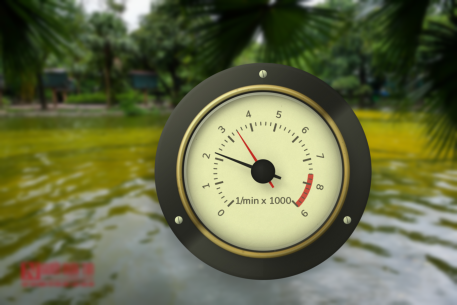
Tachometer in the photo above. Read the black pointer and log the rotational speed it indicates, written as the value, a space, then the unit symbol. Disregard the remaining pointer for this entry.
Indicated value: 2200 rpm
